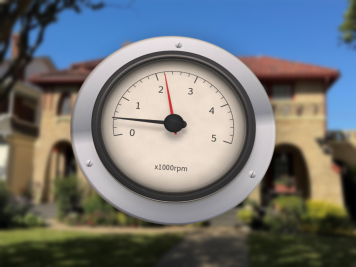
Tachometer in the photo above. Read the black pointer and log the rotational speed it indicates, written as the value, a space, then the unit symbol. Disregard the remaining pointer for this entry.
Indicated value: 400 rpm
